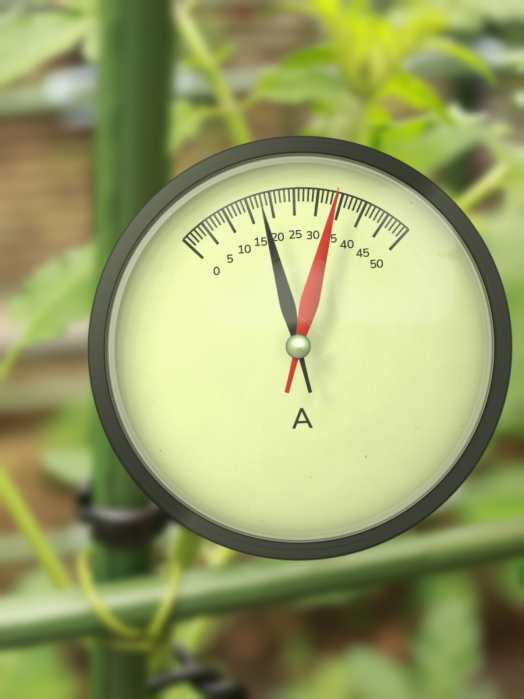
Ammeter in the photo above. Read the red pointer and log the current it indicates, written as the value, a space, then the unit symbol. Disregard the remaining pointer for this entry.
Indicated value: 34 A
